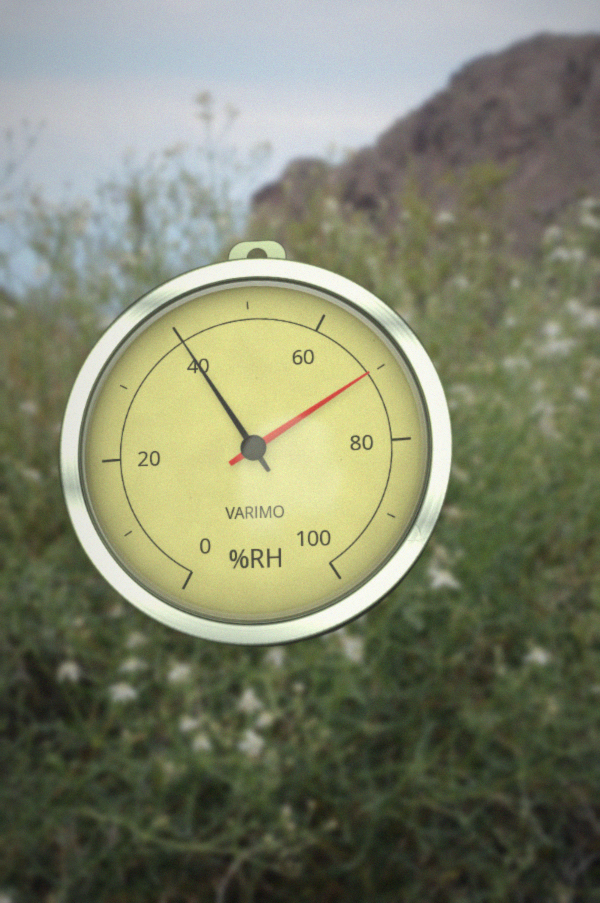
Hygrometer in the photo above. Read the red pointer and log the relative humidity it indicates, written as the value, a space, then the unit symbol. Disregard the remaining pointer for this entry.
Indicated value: 70 %
